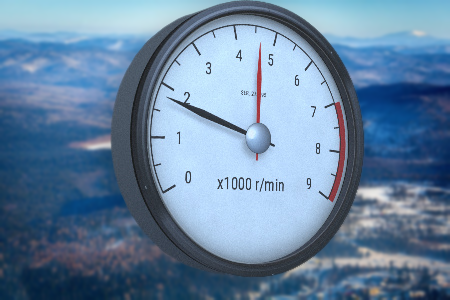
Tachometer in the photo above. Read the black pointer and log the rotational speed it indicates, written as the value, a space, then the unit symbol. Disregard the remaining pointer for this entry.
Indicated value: 1750 rpm
